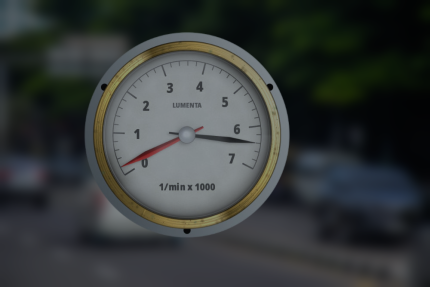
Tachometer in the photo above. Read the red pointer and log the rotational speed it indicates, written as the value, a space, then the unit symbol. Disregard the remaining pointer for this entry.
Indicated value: 200 rpm
